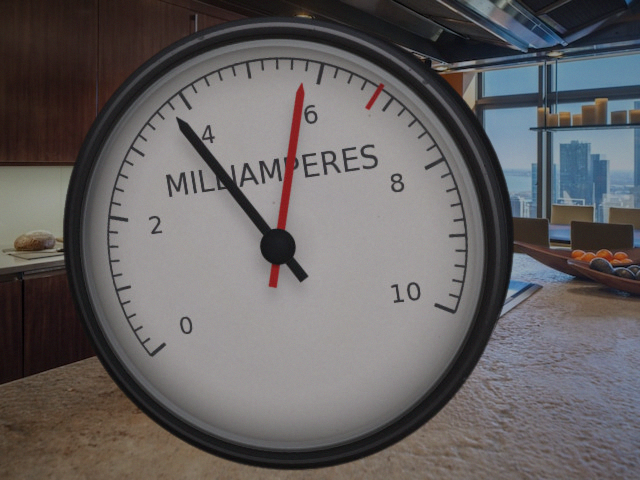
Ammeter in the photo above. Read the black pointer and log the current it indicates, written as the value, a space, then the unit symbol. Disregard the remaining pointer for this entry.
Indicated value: 3.8 mA
